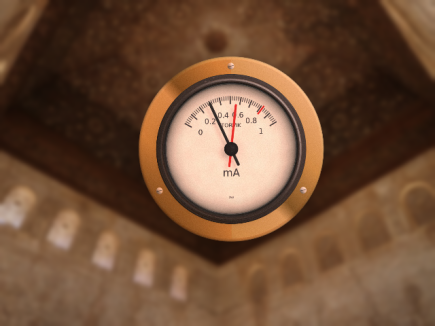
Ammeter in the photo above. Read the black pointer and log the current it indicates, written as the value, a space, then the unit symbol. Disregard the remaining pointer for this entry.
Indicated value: 0.3 mA
